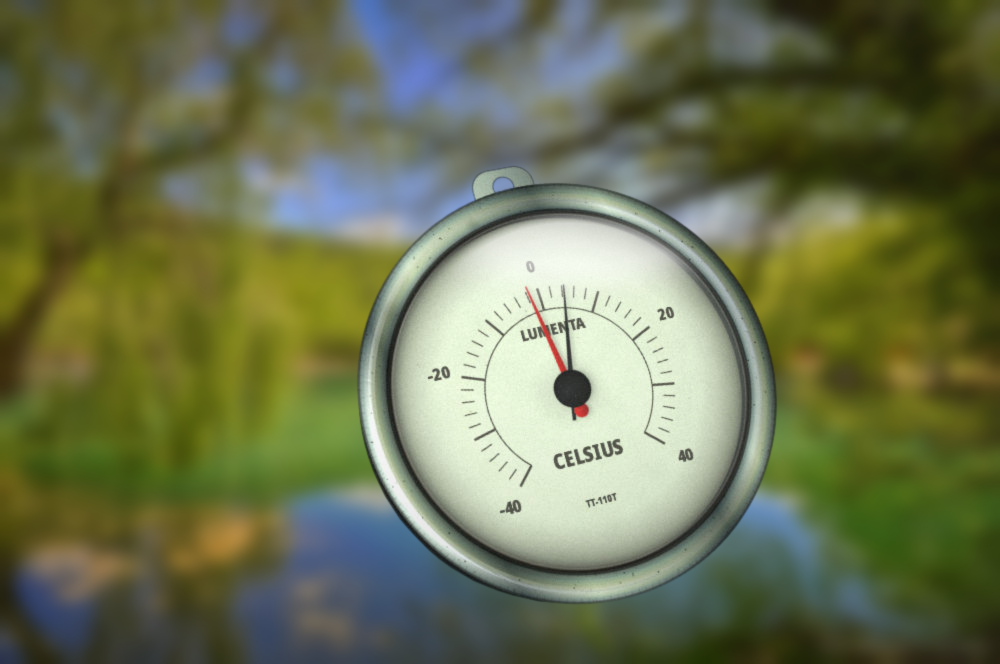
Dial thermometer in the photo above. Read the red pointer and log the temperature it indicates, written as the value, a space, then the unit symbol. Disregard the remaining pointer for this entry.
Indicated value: -2 °C
